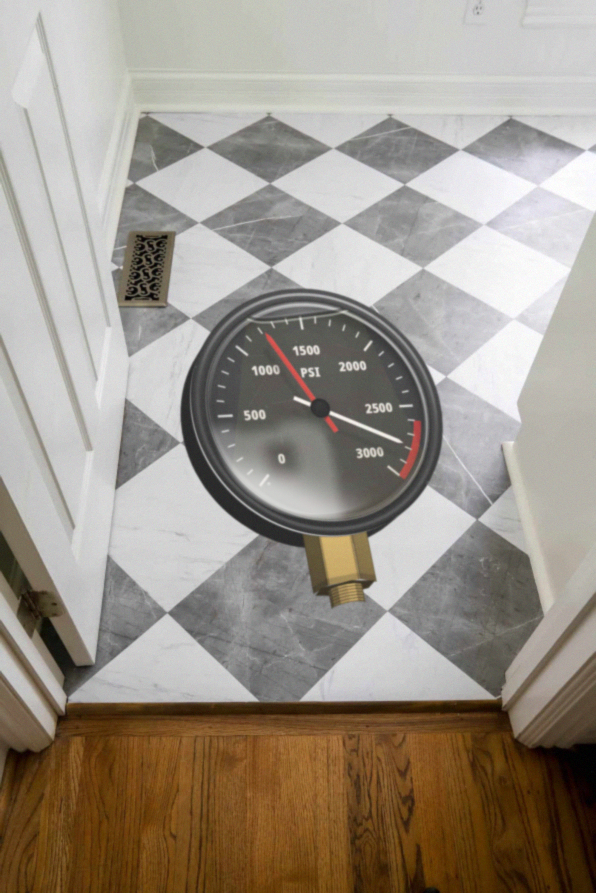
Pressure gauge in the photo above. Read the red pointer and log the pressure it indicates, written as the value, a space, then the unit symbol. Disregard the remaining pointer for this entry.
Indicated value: 1200 psi
